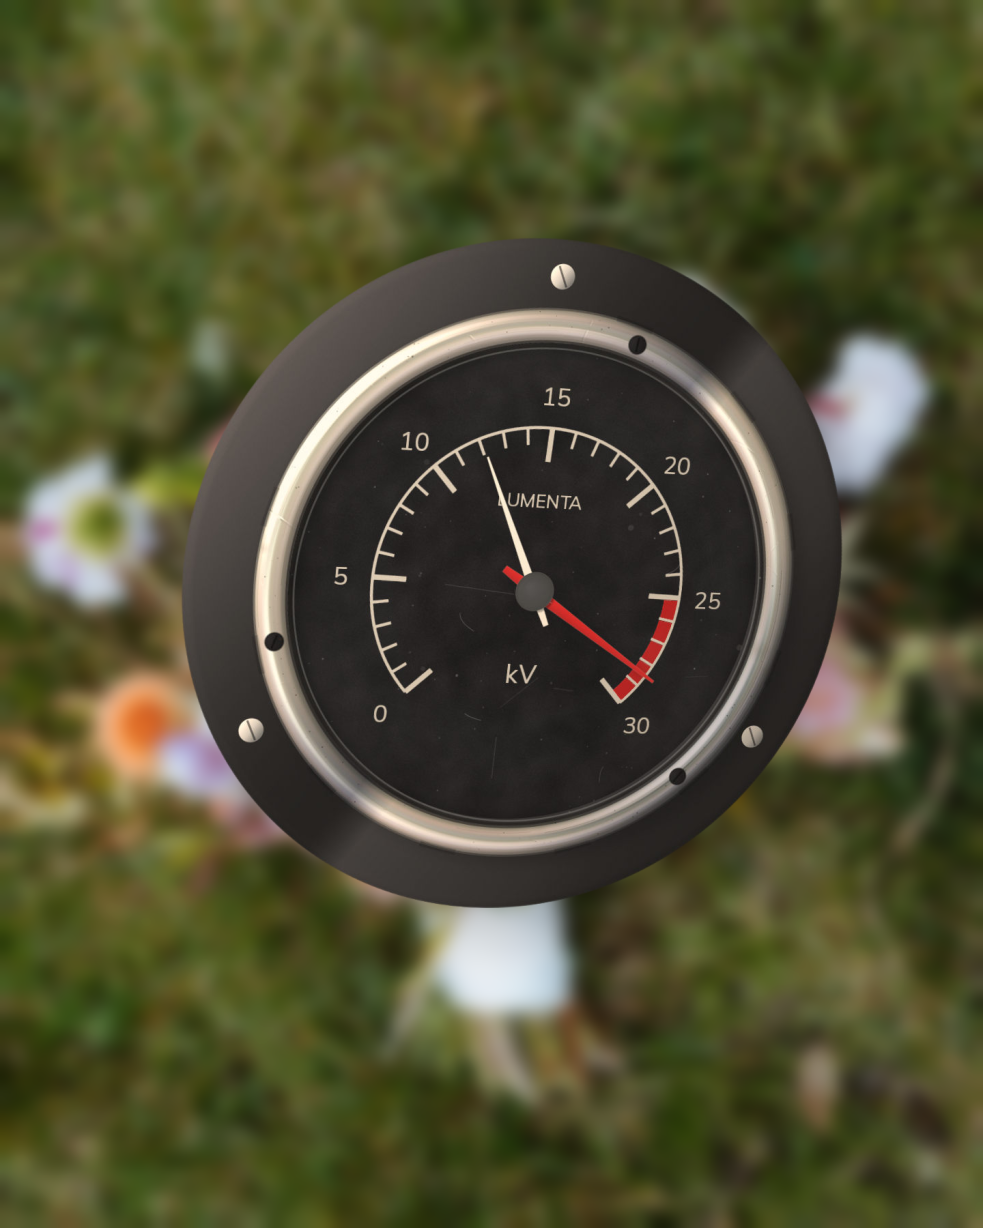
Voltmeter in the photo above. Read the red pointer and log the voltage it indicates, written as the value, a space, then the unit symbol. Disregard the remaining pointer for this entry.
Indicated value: 28.5 kV
